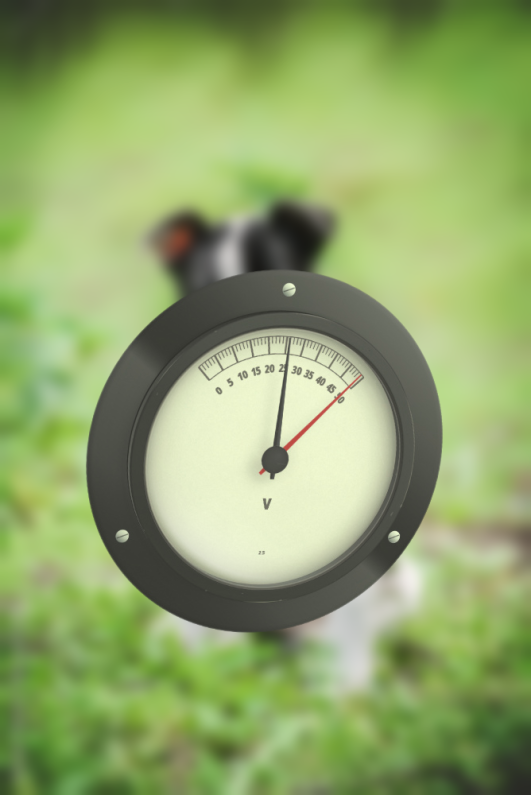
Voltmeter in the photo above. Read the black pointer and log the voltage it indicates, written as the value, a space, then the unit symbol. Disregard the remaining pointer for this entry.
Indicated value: 25 V
